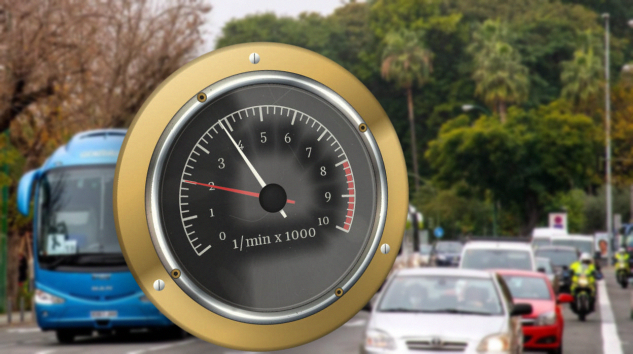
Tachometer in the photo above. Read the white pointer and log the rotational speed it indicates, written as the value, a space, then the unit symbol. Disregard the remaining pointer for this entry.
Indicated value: 3800 rpm
